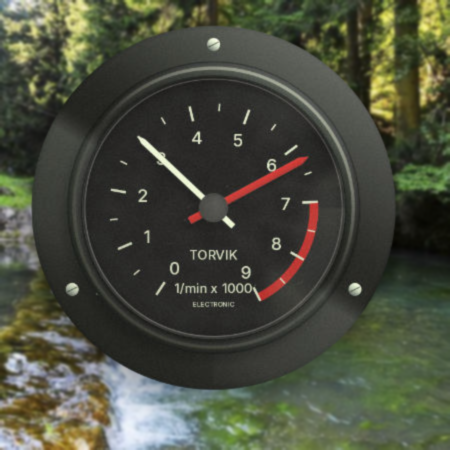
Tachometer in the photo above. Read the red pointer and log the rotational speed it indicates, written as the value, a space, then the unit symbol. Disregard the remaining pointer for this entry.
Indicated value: 6250 rpm
